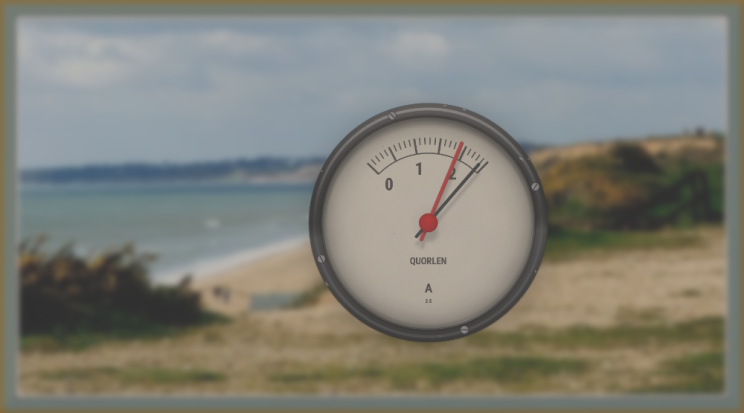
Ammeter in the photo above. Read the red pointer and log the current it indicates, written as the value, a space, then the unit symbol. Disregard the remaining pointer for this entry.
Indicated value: 1.9 A
